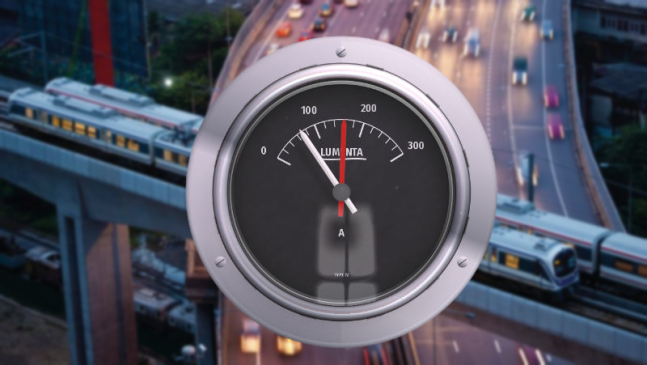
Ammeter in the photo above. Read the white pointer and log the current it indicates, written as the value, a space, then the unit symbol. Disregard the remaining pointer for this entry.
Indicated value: 70 A
